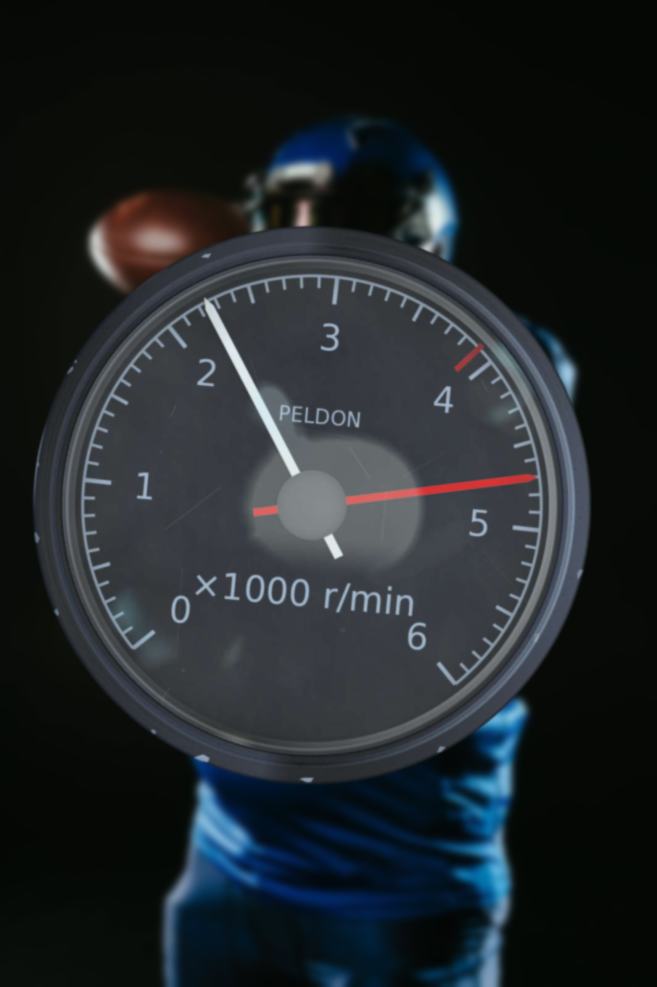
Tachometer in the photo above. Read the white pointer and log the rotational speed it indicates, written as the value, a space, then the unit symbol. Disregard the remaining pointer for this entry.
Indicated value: 2250 rpm
